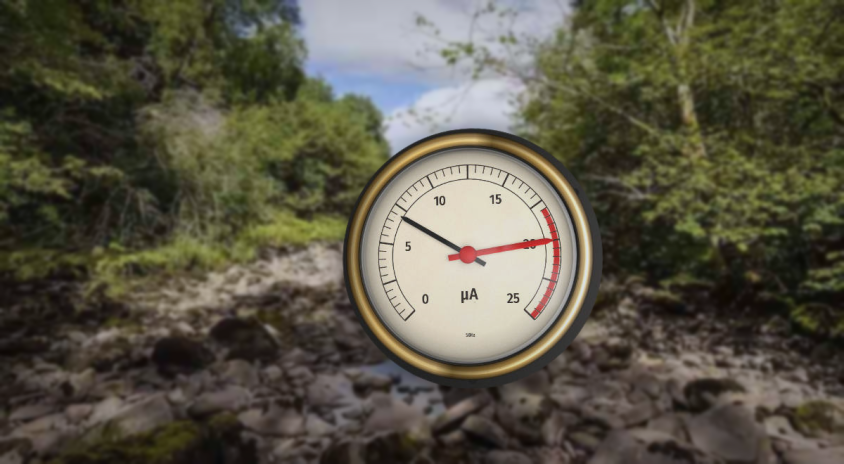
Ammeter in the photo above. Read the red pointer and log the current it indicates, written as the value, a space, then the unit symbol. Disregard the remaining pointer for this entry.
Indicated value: 20 µA
